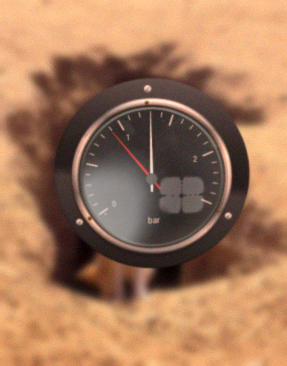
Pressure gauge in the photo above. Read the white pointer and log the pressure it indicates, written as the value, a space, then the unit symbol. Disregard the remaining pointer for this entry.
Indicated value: 1.3 bar
